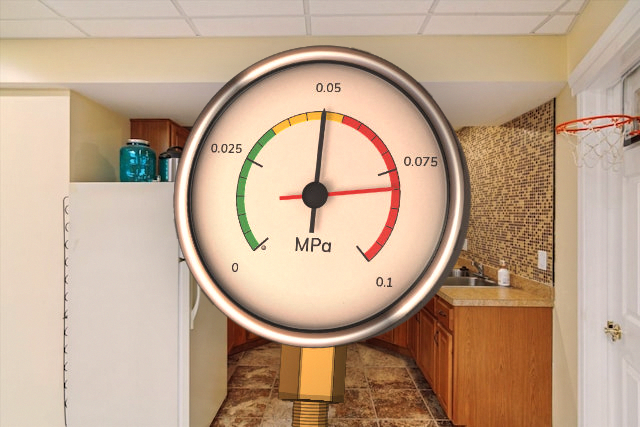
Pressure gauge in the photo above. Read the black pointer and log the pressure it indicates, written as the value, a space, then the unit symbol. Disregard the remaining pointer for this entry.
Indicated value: 0.05 MPa
